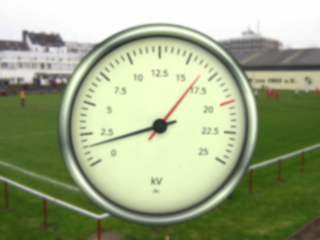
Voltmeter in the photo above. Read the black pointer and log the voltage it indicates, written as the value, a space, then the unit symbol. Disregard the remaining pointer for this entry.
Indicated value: 1.5 kV
